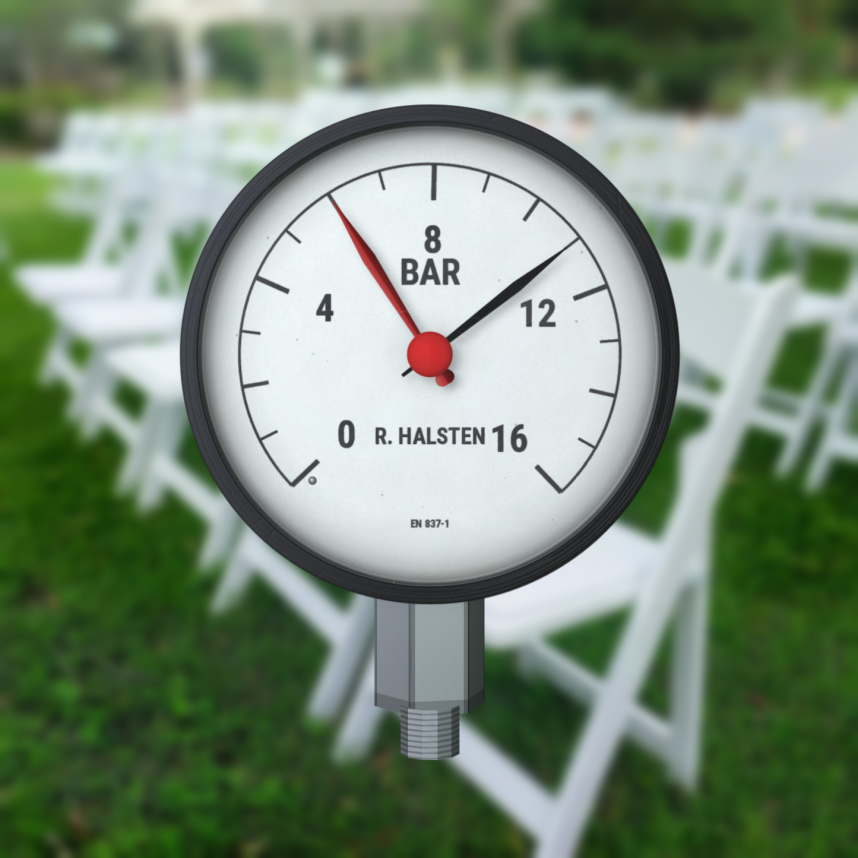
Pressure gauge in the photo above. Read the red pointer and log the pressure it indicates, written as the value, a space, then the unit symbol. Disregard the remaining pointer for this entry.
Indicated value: 6 bar
